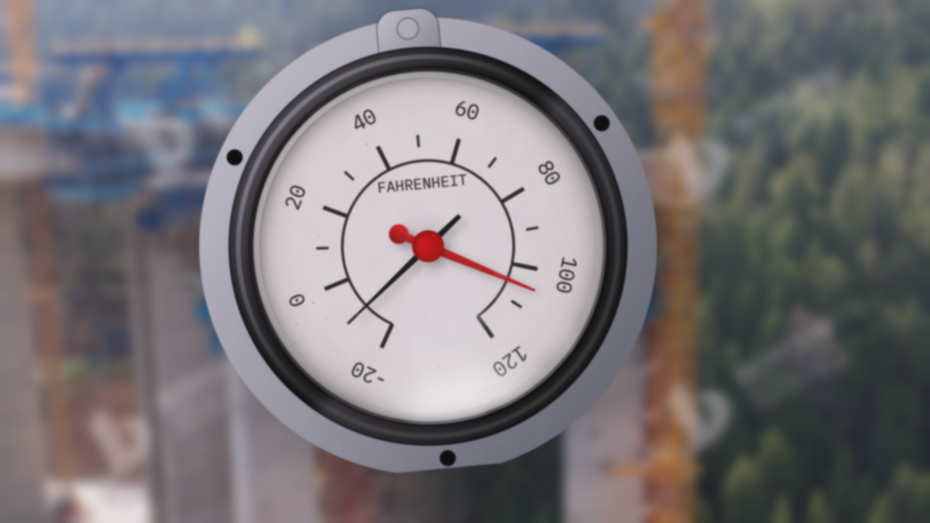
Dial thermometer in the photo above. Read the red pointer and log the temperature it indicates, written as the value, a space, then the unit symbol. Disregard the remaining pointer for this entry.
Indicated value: 105 °F
